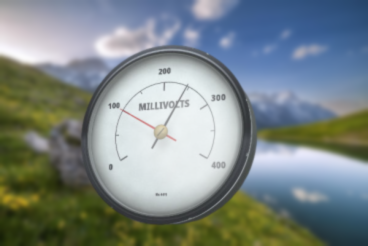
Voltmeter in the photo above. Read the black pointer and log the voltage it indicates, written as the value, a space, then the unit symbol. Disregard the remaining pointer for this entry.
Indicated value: 250 mV
